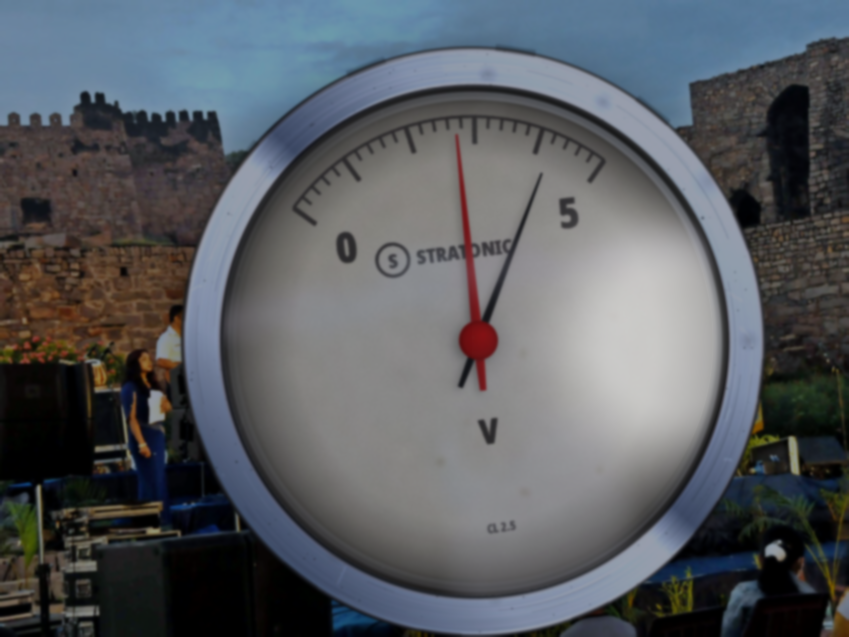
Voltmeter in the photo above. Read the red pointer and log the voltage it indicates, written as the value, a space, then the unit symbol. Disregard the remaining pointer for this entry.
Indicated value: 2.7 V
